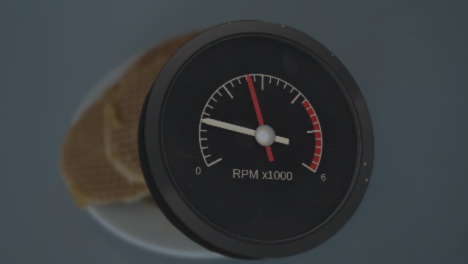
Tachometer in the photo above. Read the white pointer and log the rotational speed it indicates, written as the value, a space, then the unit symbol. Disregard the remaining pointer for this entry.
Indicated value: 1000 rpm
